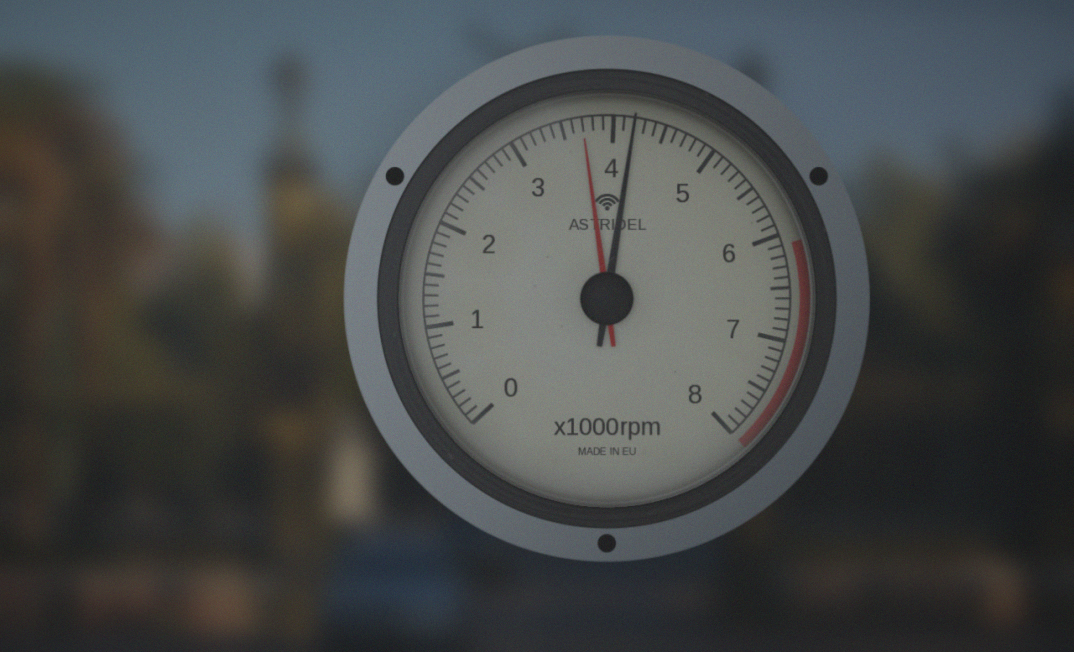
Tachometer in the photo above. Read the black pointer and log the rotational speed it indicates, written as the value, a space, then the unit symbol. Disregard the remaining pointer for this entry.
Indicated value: 4200 rpm
